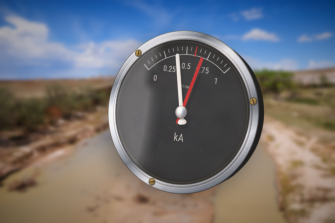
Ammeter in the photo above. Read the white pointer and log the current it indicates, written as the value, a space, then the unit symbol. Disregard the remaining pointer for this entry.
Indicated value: 0.4 kA
